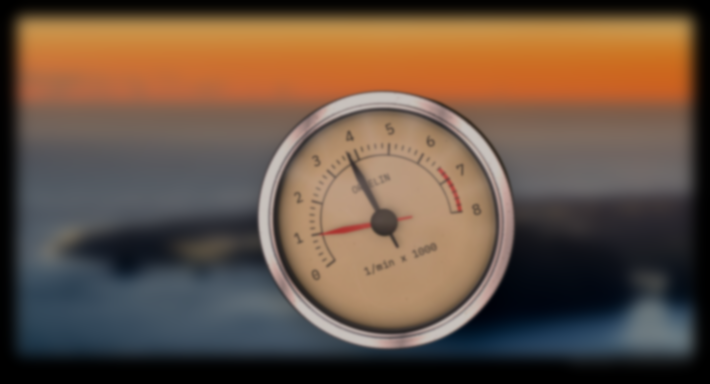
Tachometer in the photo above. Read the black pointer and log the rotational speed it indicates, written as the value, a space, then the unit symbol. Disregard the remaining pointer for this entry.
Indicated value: 3800 rpm
